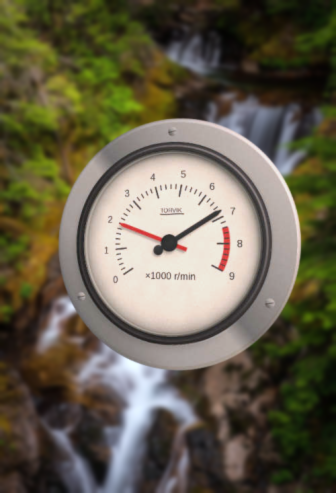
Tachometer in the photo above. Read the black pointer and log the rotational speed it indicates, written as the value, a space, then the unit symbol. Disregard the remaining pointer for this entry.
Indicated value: 6800 rpm
